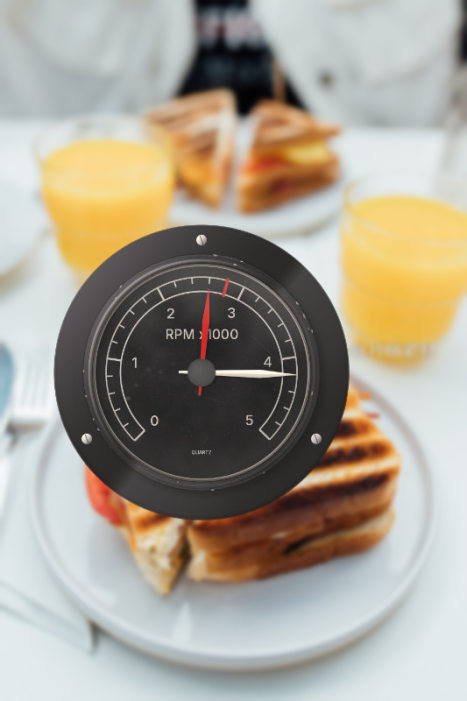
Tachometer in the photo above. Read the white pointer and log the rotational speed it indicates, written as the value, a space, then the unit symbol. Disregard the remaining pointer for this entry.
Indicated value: 4200 rpm
